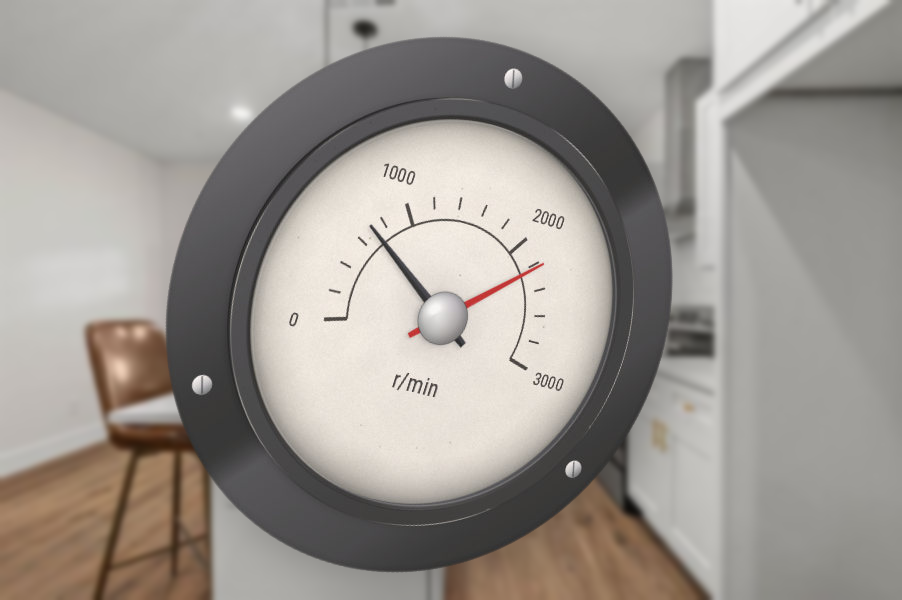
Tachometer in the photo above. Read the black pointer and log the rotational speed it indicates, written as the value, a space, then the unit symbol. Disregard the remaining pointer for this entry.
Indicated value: 700 rpm
